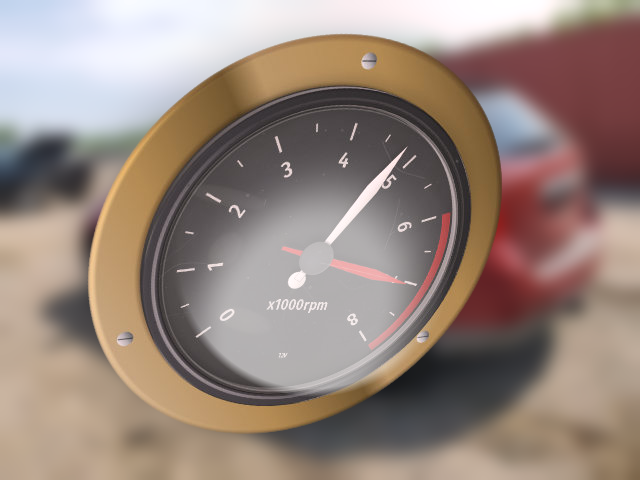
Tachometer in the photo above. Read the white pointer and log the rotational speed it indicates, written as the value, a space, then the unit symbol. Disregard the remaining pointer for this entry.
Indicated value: 4750 rpm
